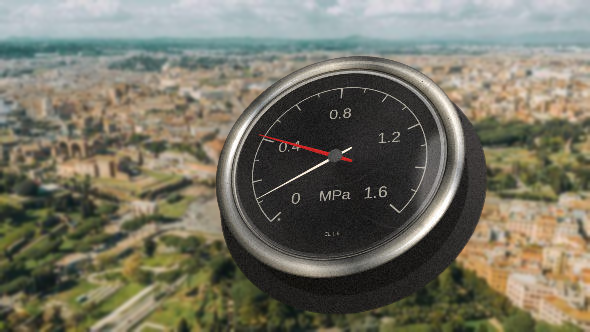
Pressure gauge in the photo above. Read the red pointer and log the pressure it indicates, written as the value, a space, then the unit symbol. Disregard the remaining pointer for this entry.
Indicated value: 0.4 MPa
